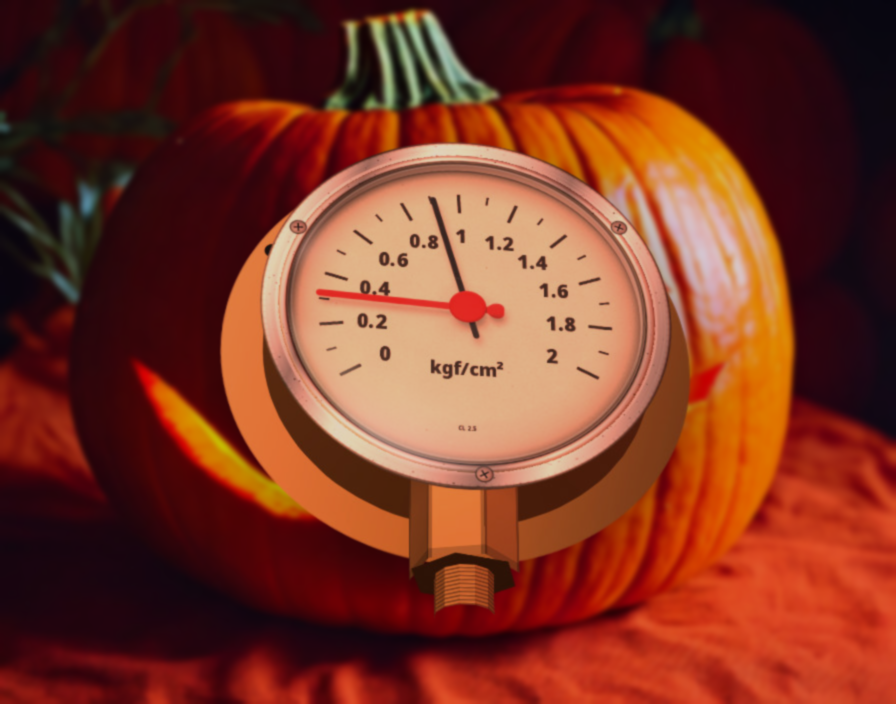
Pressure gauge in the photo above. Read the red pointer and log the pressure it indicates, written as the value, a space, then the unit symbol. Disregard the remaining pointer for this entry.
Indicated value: 0.3 kg/cm²
